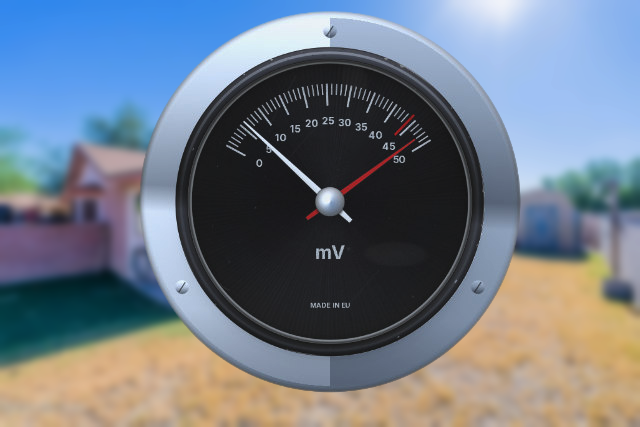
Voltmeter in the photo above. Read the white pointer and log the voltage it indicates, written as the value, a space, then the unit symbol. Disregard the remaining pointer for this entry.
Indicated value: 6 mV
